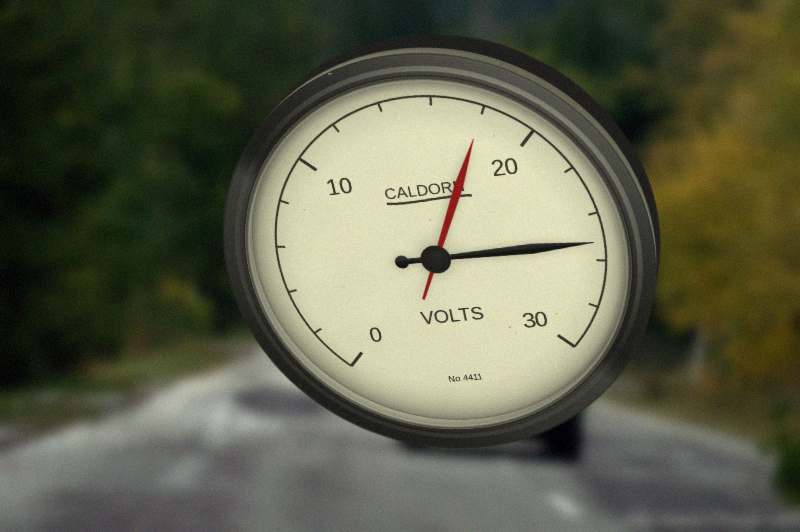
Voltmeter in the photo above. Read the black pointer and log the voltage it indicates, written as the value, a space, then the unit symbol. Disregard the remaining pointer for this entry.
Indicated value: 25 V
